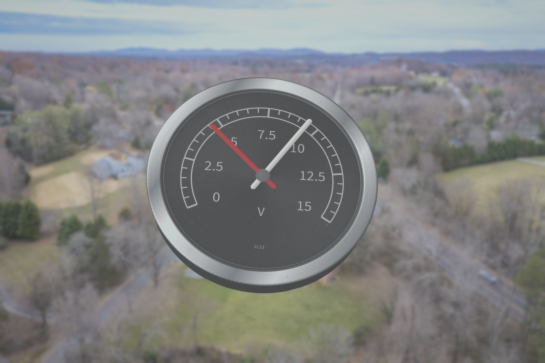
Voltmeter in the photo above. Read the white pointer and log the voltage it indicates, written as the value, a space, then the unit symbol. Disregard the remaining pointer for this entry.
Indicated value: 9.5 V
